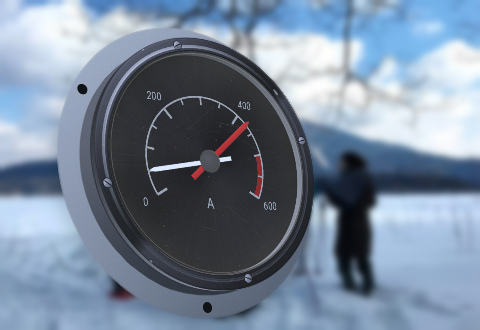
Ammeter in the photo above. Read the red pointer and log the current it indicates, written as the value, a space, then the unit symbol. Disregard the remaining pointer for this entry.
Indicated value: 425 A
